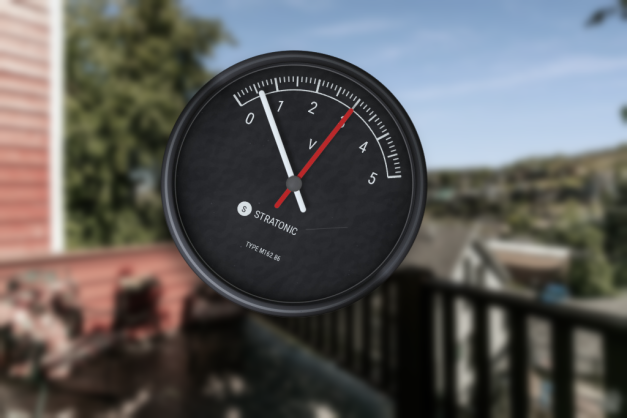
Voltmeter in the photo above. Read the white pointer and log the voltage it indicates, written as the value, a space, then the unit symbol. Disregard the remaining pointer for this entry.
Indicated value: 0.6 V
